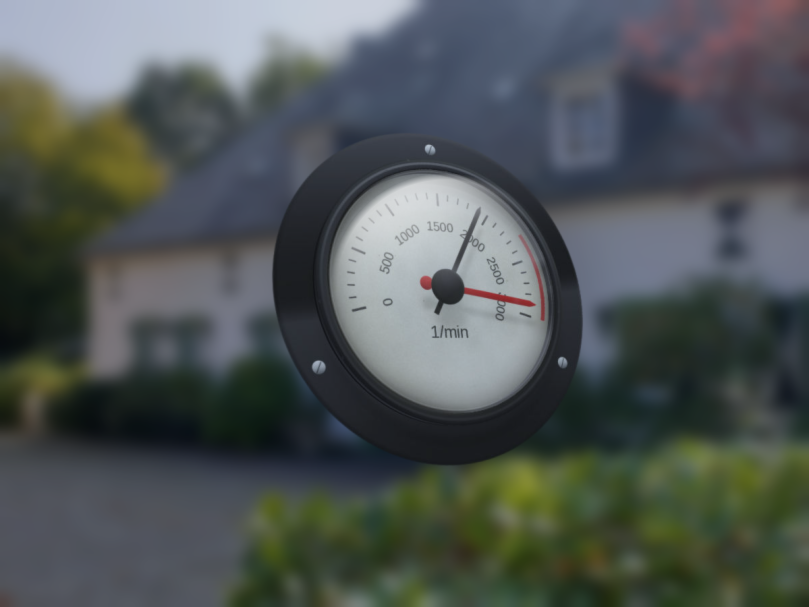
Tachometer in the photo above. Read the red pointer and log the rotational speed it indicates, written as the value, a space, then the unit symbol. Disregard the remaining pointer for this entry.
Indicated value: 2900 rpm
